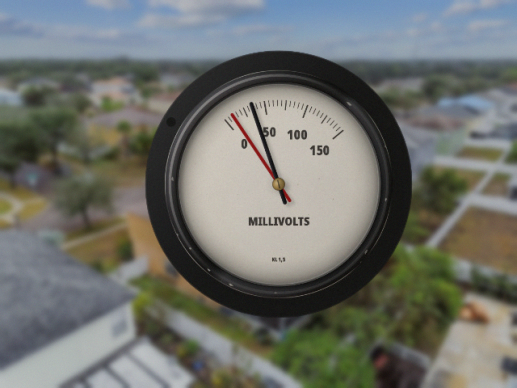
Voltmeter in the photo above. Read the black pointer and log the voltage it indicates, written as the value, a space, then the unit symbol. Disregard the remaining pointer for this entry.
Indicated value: 35 mV
